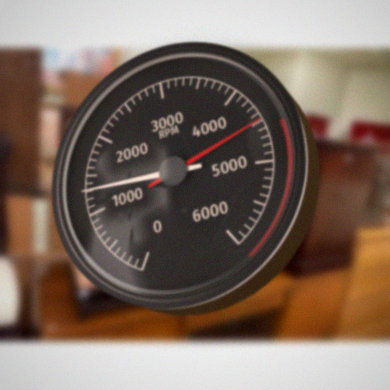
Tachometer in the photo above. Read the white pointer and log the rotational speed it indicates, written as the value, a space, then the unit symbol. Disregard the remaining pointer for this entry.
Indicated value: 1300 rpm
